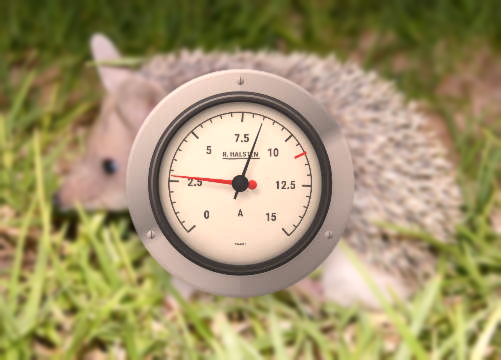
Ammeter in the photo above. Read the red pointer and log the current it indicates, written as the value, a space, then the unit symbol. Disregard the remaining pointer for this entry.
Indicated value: 2.75 A
